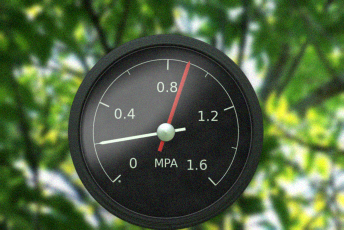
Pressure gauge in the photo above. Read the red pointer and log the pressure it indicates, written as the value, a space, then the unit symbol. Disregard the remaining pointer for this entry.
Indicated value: 0.9 MPa
